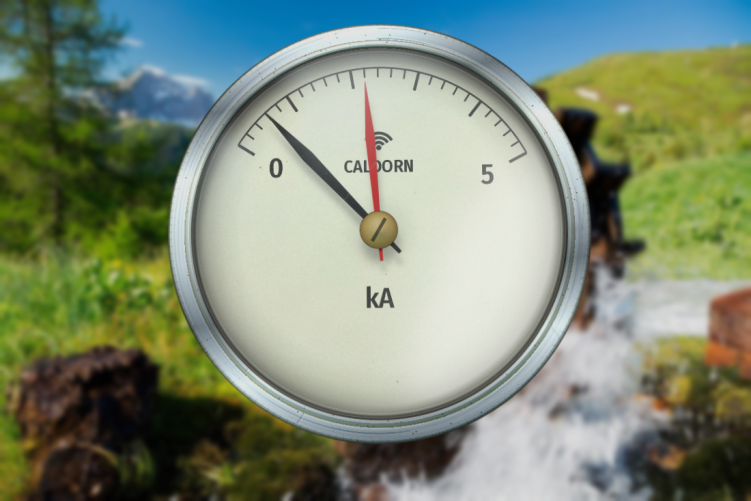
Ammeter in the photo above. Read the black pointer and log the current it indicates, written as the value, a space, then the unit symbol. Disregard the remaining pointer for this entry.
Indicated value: 0.6 kA
